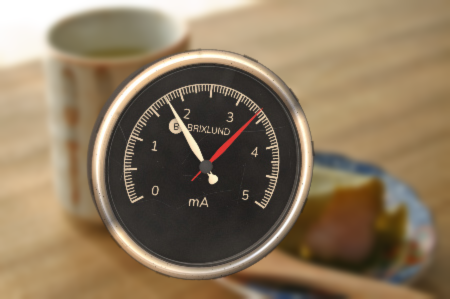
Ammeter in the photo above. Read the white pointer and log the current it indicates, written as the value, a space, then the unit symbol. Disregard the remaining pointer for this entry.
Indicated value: 1.75 mA
